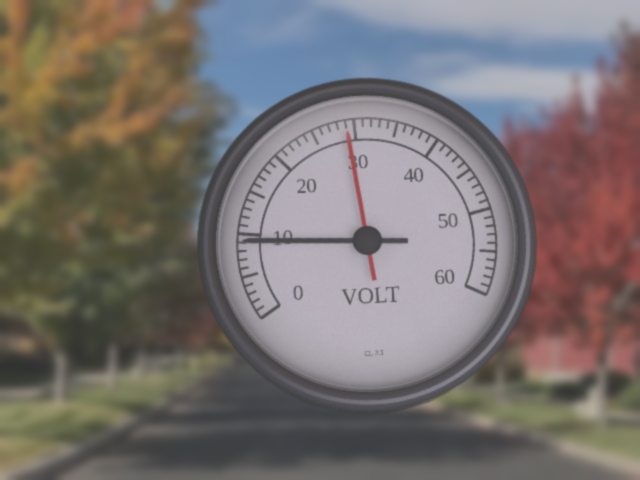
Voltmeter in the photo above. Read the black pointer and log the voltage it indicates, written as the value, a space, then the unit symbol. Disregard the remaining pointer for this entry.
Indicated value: 9 V
